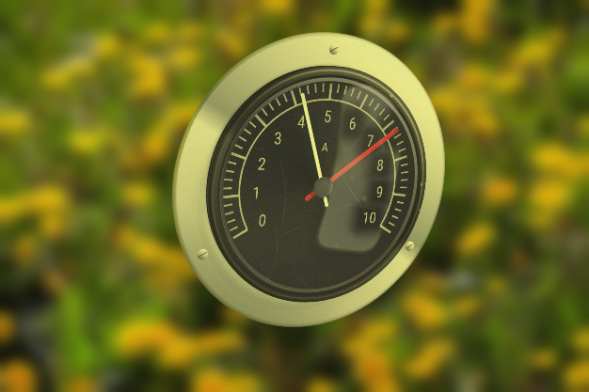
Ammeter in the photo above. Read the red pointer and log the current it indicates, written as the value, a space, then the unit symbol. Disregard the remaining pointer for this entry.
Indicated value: 7.2 A
